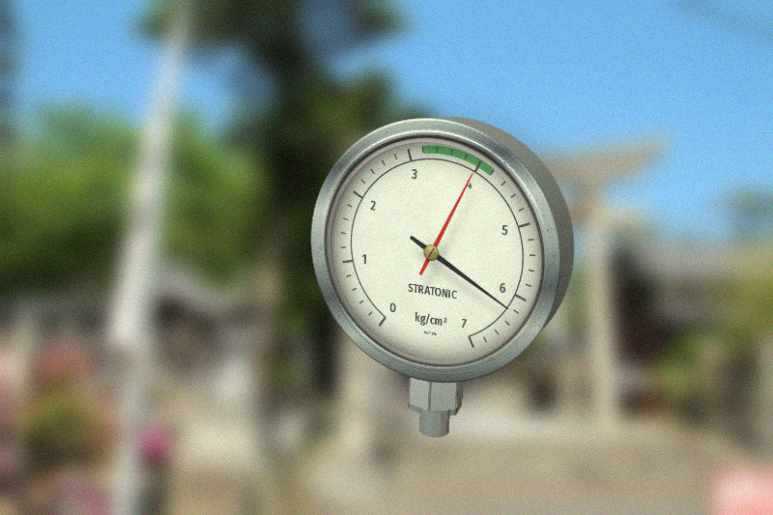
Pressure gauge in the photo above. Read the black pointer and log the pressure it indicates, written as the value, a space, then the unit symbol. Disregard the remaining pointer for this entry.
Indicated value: 6.2 kg/cm²
